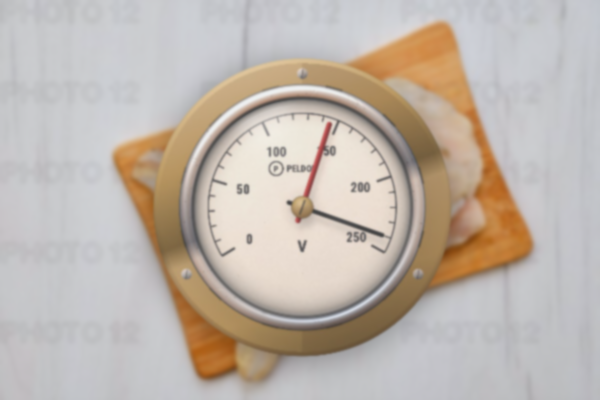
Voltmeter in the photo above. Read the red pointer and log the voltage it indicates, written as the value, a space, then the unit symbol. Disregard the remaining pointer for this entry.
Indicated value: 145 V
